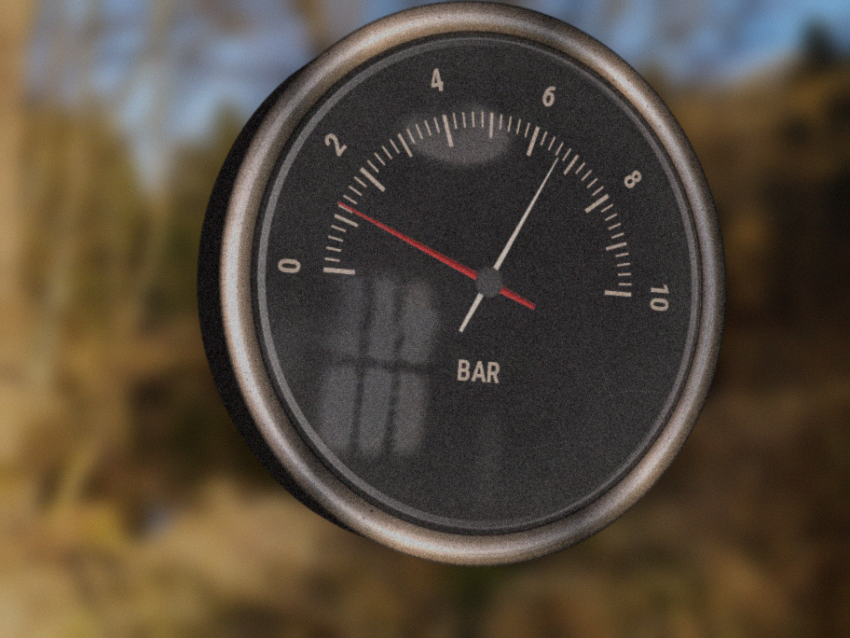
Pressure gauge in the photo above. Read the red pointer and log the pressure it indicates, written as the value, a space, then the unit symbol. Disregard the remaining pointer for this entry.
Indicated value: 1.2 bar
